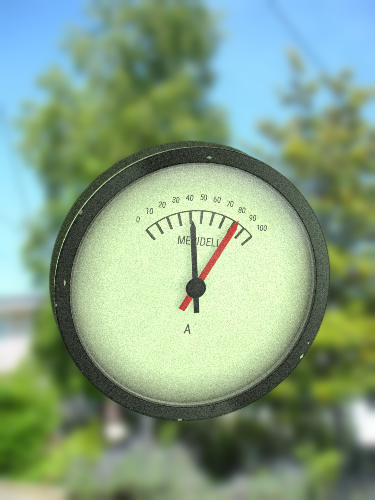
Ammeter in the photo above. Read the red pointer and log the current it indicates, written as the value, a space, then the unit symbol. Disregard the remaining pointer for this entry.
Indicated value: 80 A
